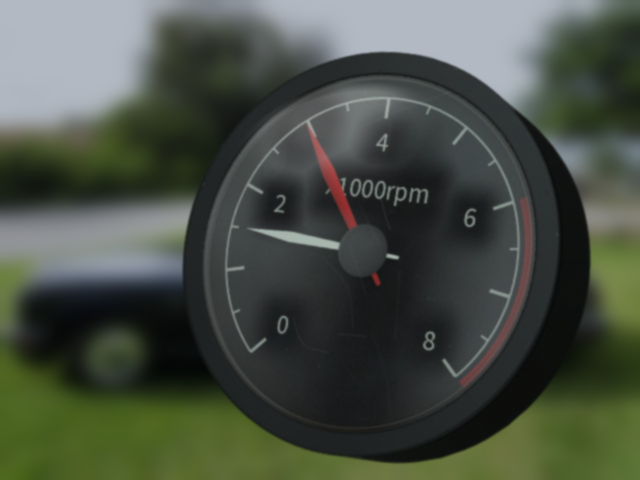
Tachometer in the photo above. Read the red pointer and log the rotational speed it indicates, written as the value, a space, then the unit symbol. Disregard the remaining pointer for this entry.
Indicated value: 3000 rpm
